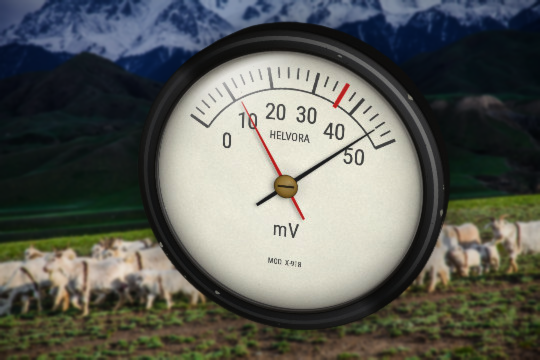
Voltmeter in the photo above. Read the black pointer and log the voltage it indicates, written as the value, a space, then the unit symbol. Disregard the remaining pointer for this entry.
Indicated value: 46 mV
